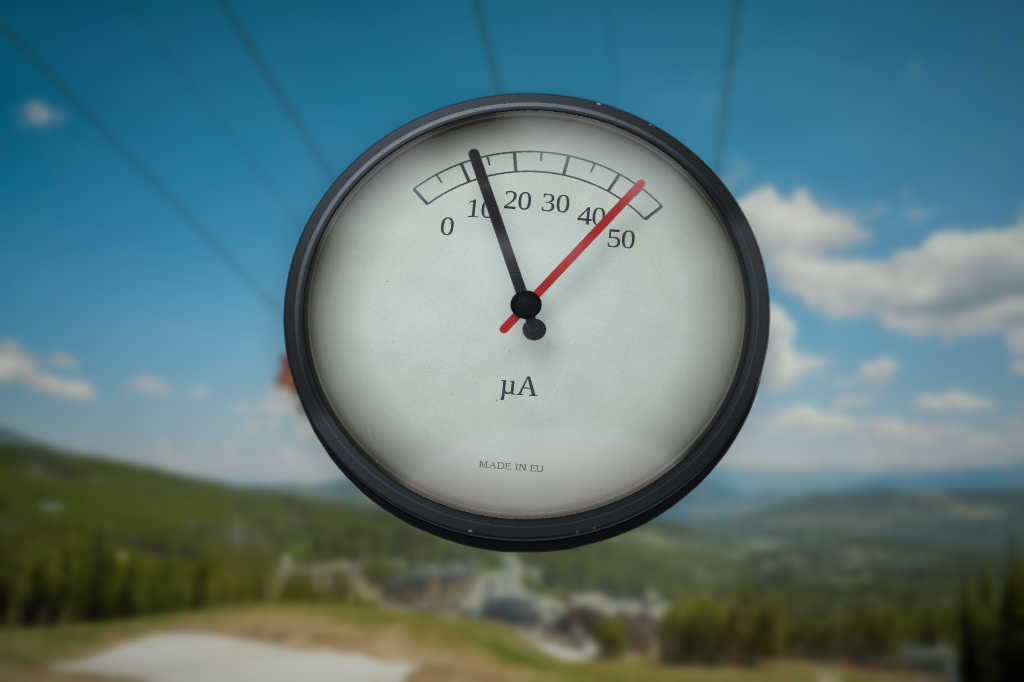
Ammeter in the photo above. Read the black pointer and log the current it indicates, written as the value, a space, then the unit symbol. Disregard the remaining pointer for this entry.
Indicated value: 12.5 µA
